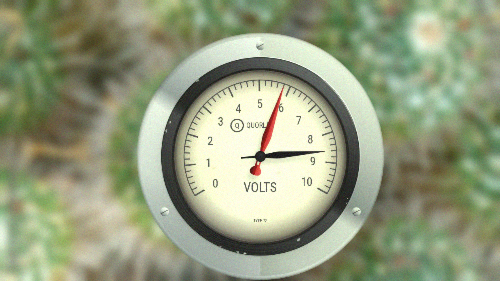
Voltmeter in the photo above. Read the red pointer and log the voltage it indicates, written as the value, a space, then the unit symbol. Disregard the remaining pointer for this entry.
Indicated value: 5.8 V
